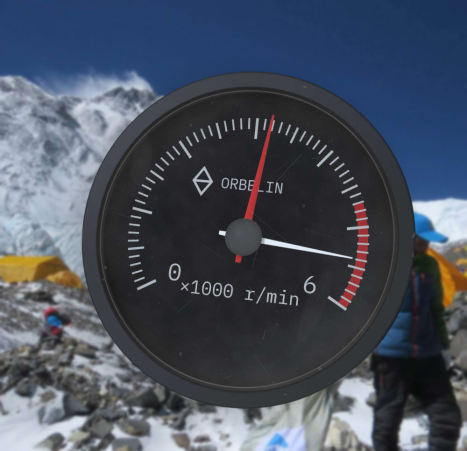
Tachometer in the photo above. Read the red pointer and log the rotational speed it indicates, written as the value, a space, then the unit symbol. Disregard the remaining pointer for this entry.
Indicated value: 3200 rpm
